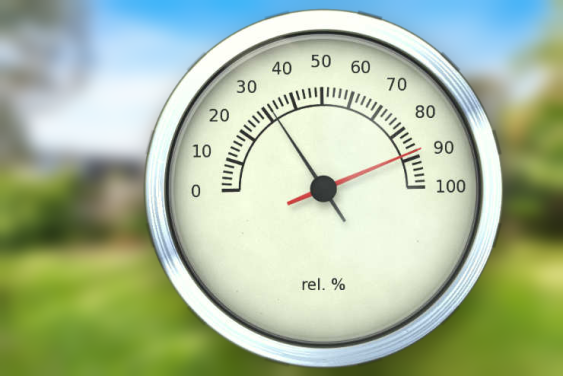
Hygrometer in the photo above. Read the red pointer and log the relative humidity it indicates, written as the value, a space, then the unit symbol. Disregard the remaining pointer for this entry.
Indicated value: 88 %
